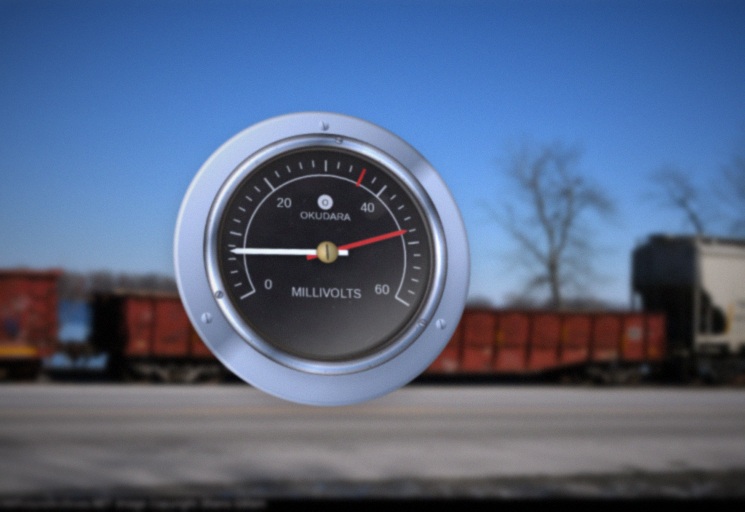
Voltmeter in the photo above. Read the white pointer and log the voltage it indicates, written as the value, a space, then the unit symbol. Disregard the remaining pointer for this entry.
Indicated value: 7 mV
